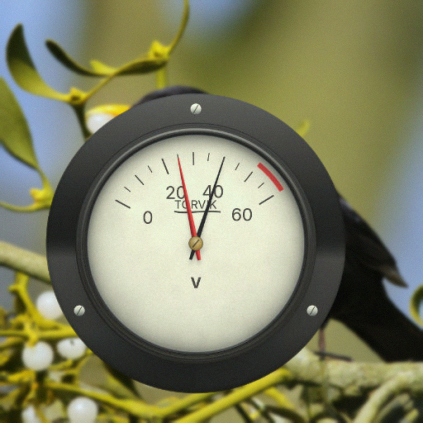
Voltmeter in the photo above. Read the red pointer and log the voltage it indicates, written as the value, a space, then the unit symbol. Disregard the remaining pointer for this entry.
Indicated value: 25 V
